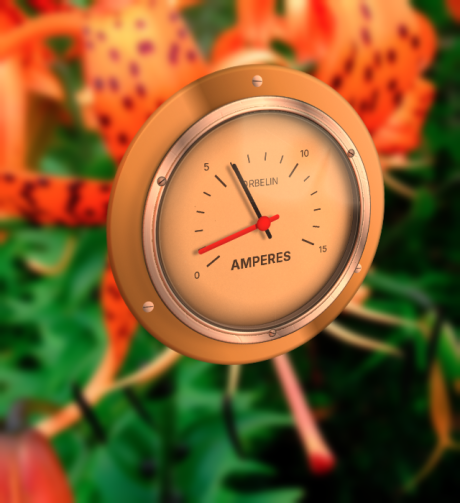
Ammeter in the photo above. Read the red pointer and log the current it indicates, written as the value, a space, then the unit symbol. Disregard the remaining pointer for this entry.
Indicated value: 1 A
